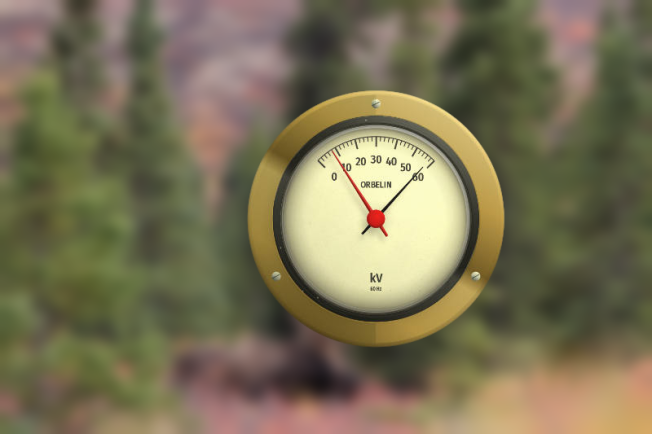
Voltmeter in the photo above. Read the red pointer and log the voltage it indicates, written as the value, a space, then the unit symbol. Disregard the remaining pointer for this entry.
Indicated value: 8 kV
